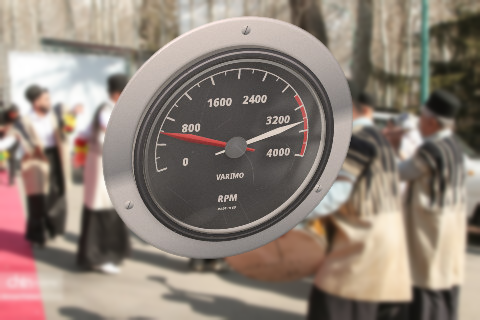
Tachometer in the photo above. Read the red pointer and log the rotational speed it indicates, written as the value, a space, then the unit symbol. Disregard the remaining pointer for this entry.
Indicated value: 600 rpm
